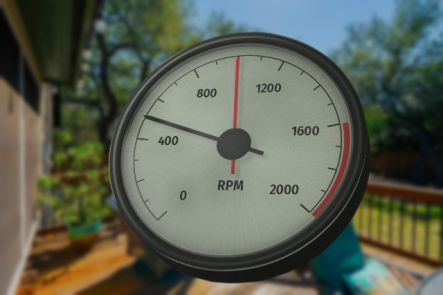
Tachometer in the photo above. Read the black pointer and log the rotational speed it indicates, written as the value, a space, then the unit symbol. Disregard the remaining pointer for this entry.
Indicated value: 500 rpm
